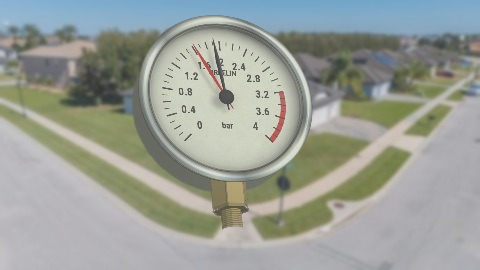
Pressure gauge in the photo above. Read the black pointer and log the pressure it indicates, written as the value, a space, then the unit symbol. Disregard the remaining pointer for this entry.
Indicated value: 1.9 bar
